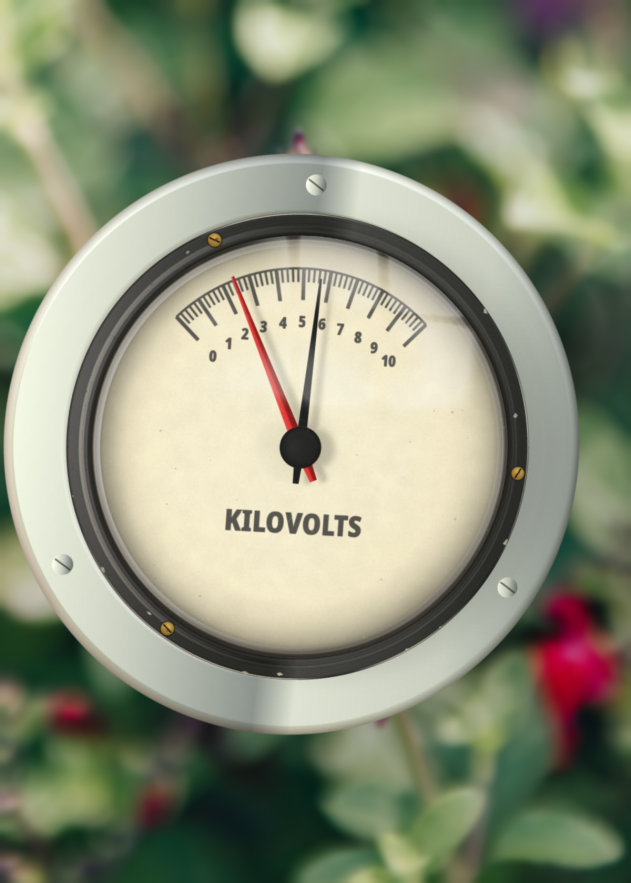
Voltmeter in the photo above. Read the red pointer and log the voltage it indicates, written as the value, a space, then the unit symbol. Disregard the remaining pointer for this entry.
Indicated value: 2.4 kV
